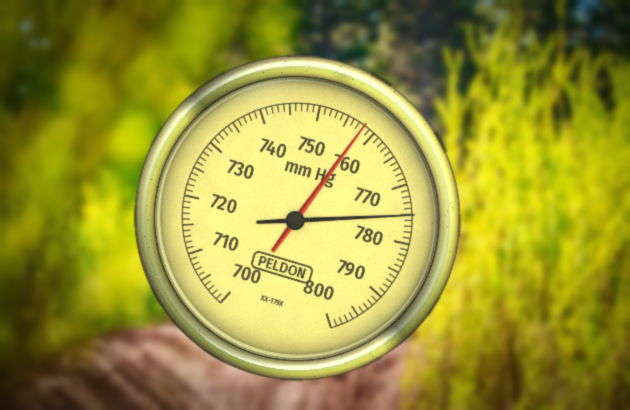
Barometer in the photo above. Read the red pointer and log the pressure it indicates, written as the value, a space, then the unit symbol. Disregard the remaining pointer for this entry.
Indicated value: 758 mmHg
